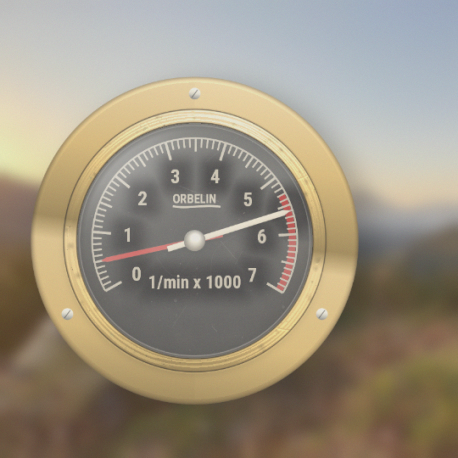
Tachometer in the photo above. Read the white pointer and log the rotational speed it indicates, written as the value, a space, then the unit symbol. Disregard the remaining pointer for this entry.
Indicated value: 5600 rpm
